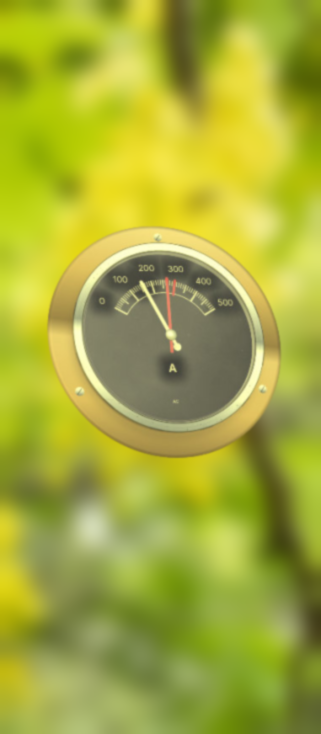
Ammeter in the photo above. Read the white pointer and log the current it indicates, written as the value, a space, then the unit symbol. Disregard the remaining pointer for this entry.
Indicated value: 150 A
